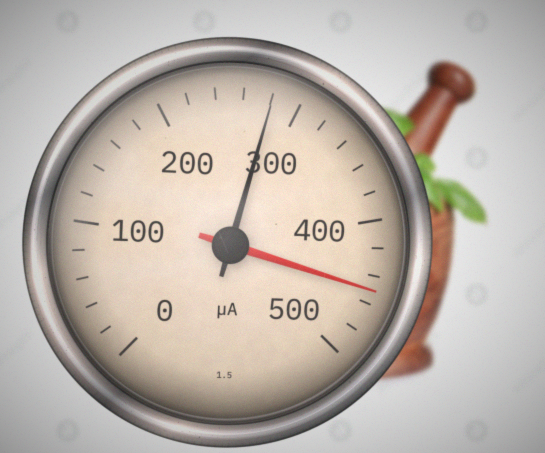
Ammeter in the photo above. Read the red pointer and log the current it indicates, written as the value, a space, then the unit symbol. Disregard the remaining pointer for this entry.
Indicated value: 450 µA
